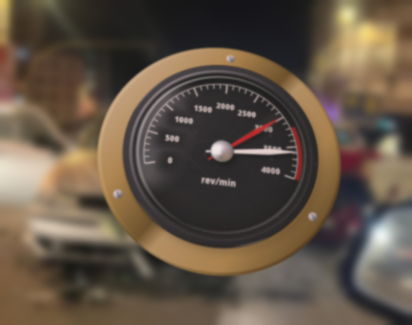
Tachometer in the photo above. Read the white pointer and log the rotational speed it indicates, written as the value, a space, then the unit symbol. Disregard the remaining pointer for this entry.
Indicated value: 3600 rpm
